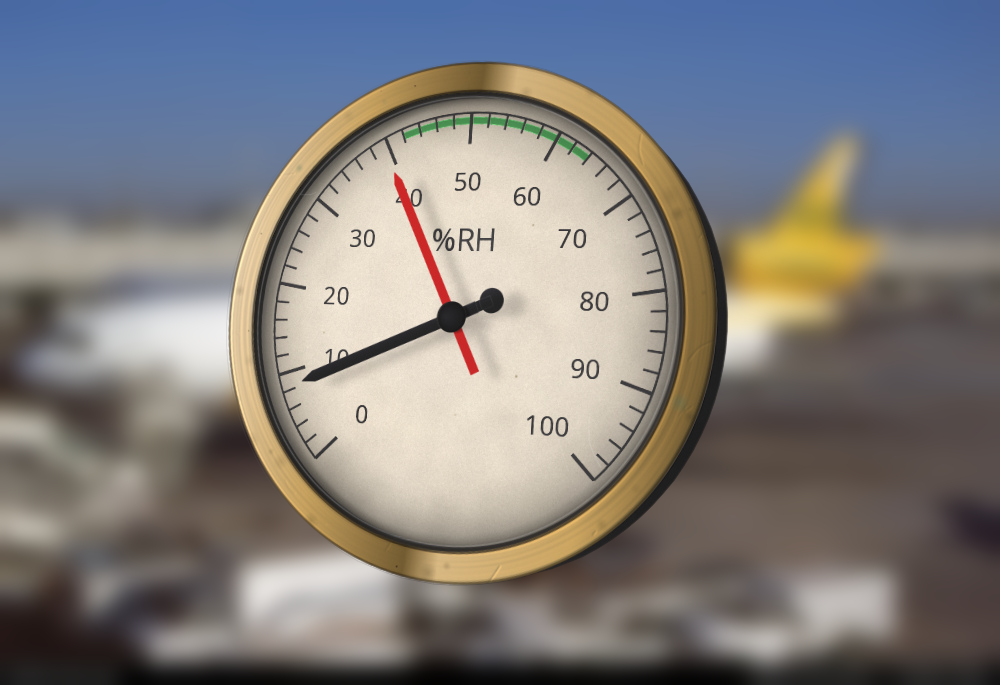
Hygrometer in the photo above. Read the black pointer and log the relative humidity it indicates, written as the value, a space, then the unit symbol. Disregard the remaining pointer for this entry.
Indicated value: 8 %
